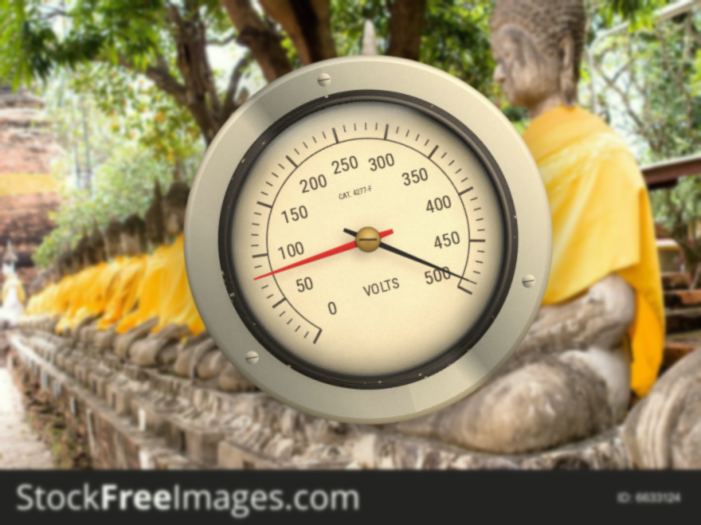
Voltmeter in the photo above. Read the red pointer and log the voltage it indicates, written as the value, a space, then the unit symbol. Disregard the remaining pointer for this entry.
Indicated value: 80 V
